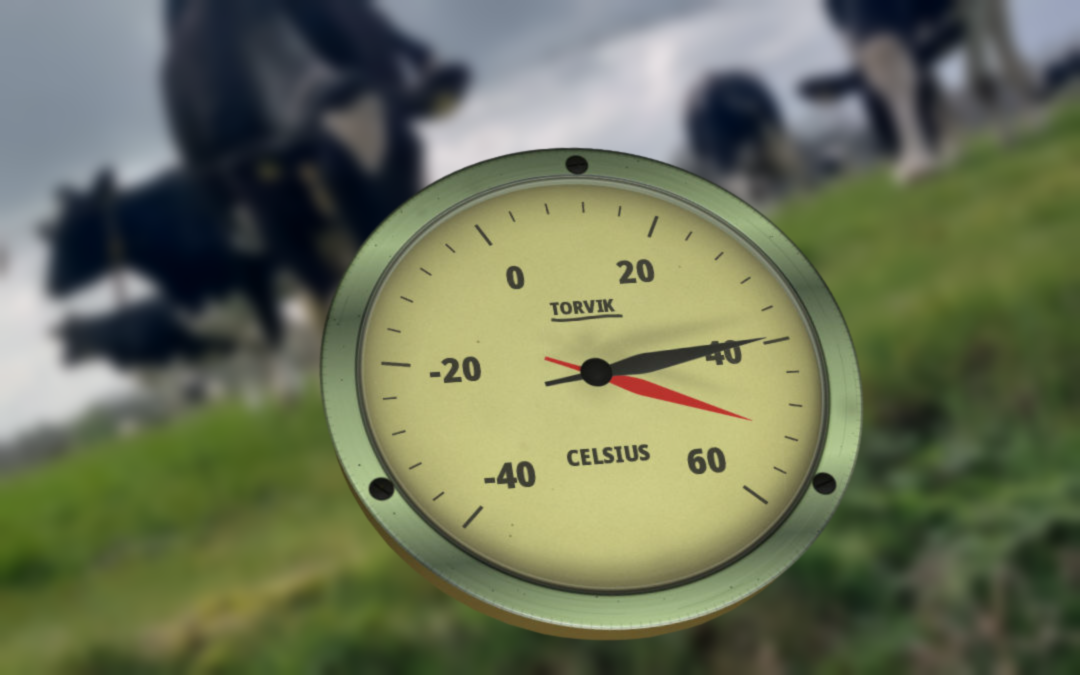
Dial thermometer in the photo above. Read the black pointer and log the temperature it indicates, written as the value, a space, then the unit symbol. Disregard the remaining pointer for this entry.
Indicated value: 40 °C
